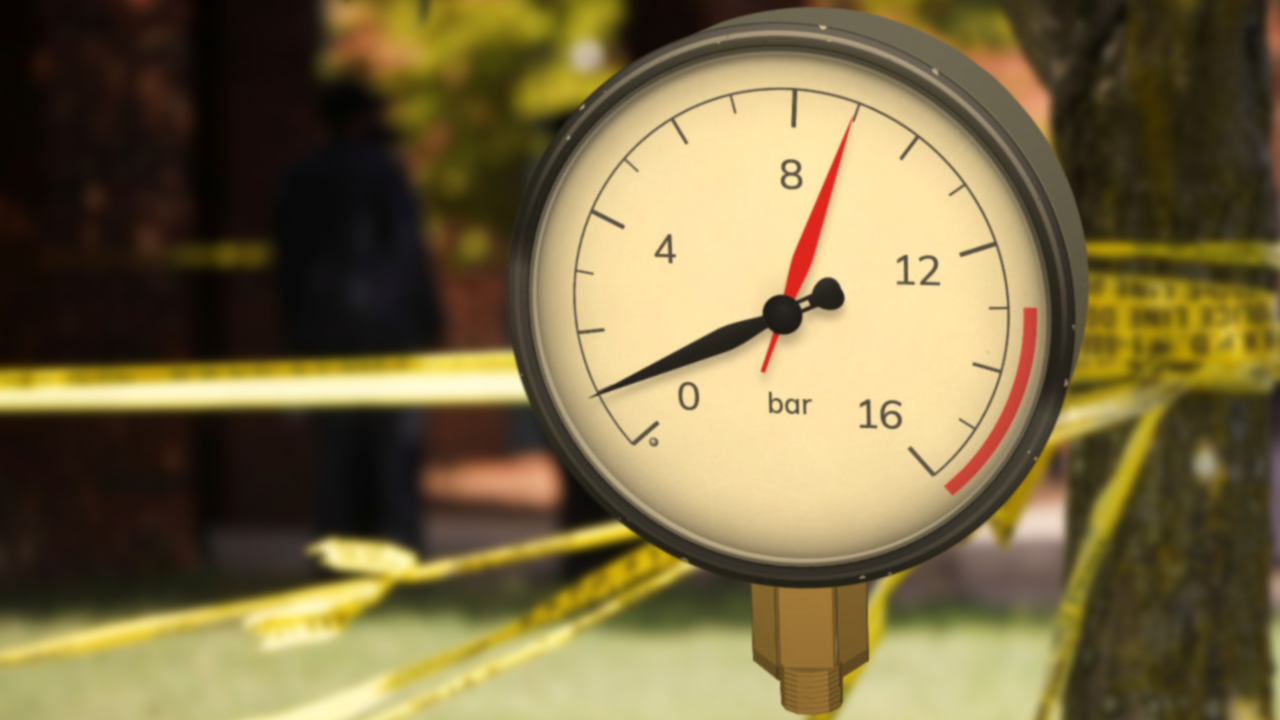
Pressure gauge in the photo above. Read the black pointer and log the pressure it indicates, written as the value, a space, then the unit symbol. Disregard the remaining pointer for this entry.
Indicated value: 1 bar
